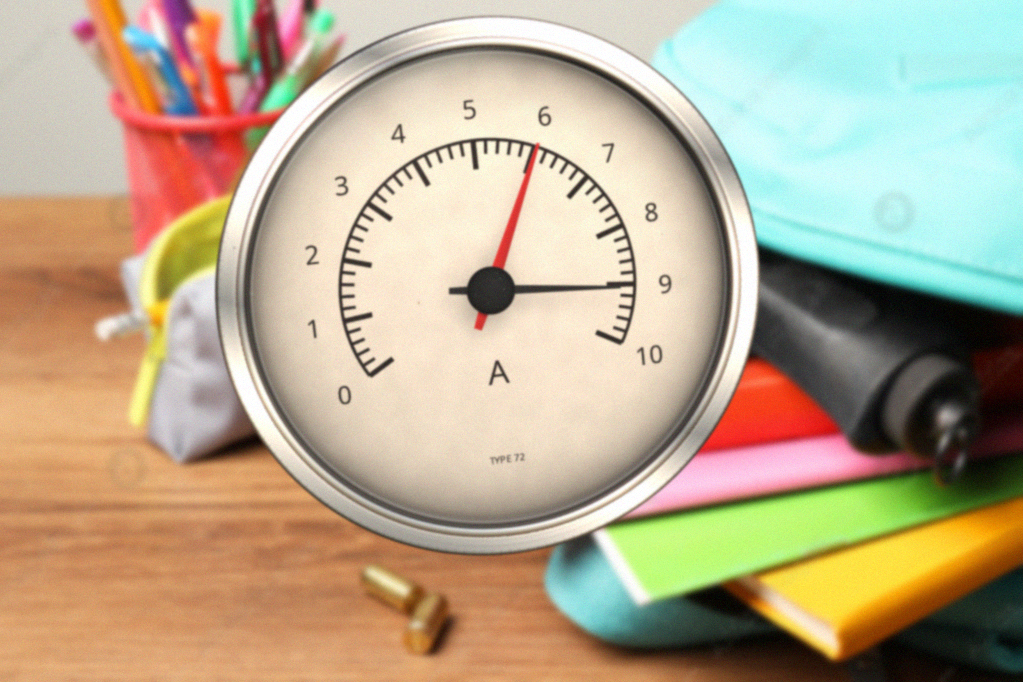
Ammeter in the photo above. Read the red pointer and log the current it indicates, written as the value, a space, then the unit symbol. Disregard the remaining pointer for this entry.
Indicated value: 6 A
